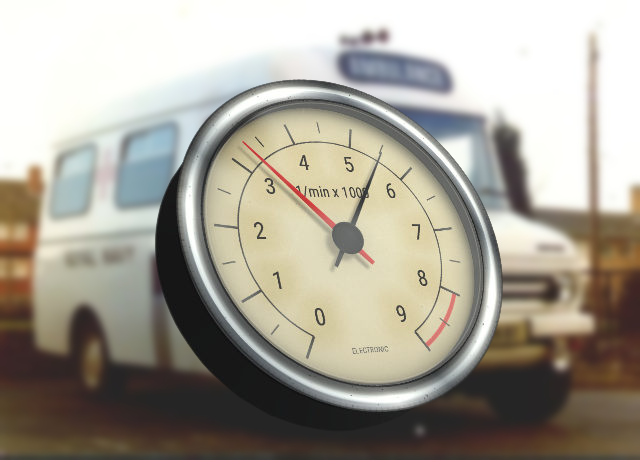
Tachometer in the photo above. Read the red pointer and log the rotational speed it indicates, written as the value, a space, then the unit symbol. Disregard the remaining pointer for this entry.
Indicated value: 3250 rpm
